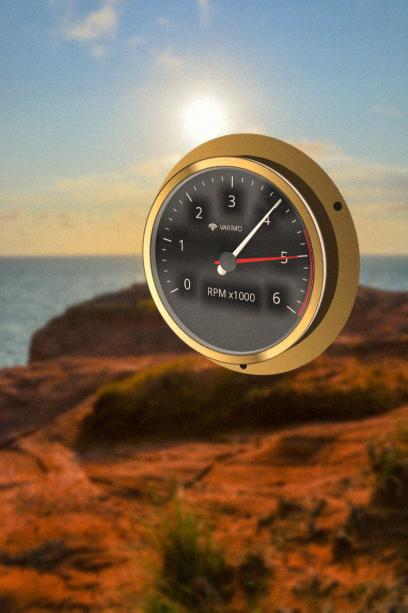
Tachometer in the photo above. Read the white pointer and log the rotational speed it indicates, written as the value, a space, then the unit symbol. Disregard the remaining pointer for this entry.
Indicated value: 4000 rpm
